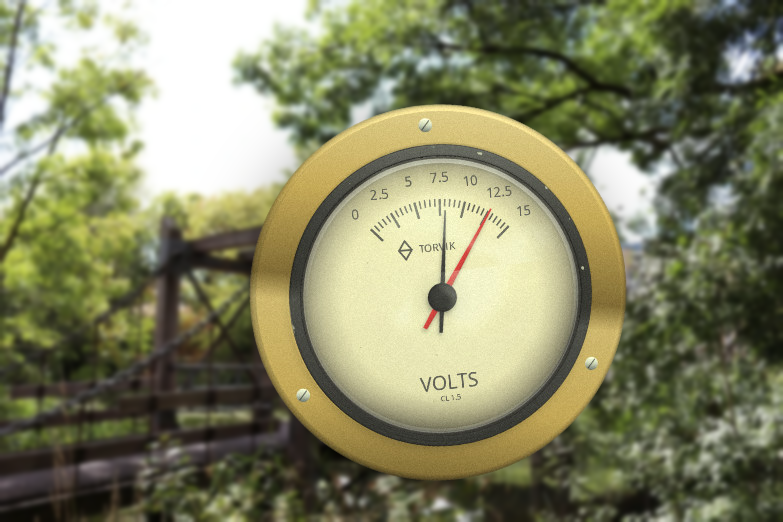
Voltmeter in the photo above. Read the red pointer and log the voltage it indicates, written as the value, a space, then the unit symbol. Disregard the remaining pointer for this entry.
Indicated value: 12.5 V
